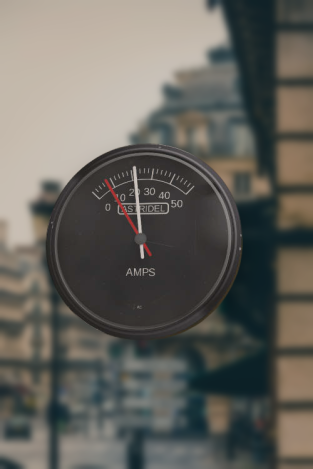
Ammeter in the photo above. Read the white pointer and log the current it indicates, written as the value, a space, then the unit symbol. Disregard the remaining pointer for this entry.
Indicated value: 22 A
